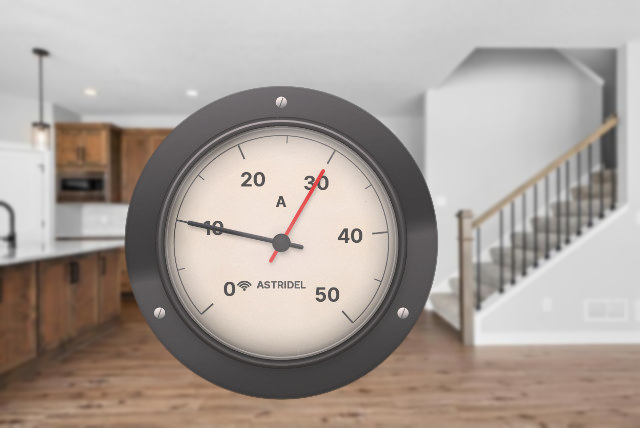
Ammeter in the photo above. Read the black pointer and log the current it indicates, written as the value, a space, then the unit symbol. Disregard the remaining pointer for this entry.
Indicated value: 10 A
